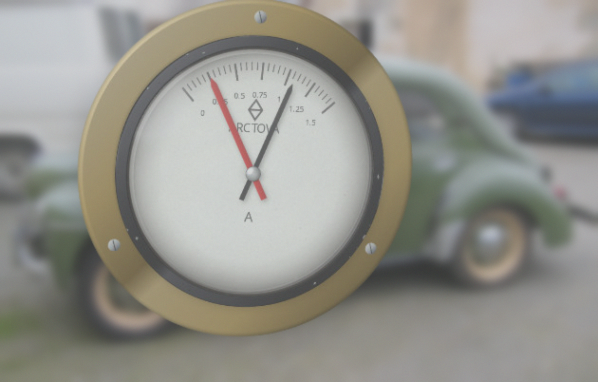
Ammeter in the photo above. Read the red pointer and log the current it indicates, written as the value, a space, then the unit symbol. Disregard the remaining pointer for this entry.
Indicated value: 0.25 A
